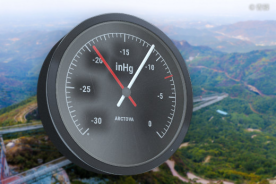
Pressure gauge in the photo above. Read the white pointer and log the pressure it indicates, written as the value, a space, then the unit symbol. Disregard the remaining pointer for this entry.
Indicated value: -11.5 inHg
